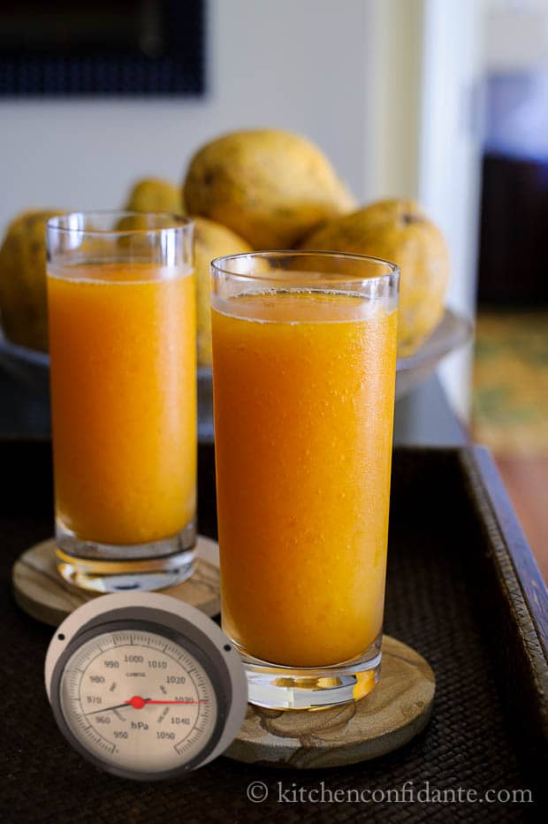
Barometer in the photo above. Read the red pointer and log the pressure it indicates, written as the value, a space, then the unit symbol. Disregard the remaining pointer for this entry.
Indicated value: 1030 hPa
